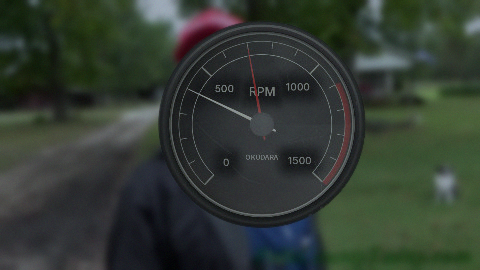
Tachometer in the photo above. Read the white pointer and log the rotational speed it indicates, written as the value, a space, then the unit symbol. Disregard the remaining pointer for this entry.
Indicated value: 400 rpm
